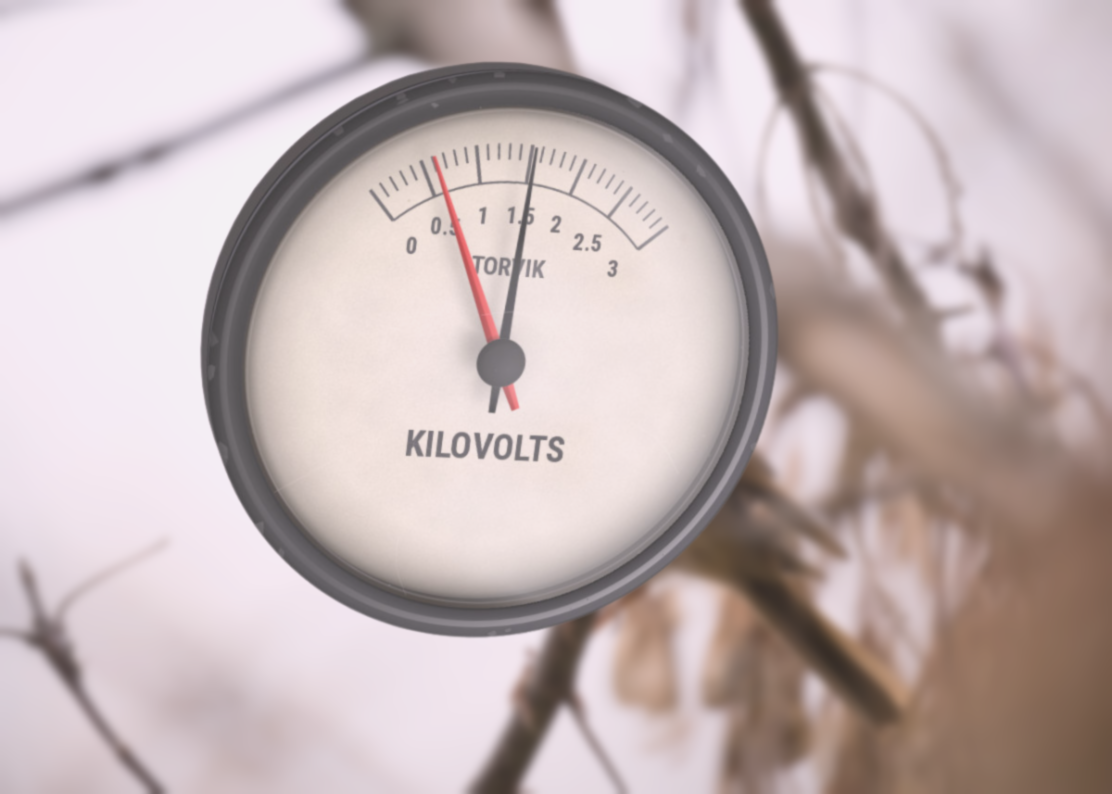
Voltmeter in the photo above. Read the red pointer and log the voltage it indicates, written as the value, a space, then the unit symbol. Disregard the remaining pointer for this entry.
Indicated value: 0.6 kV
